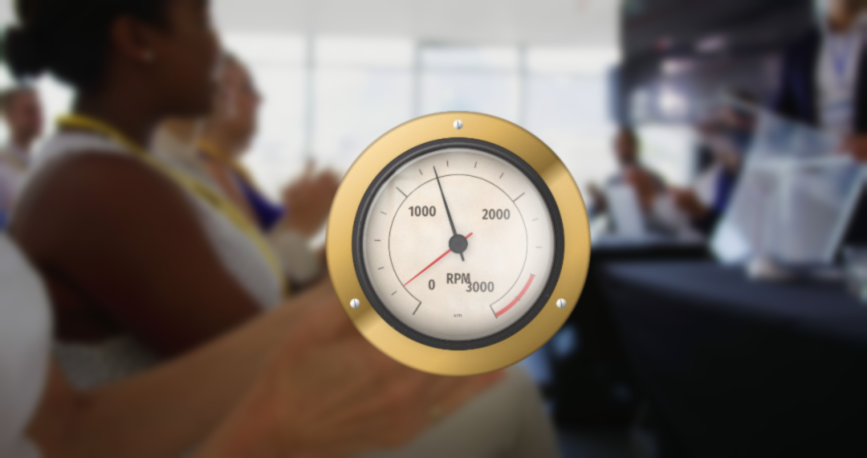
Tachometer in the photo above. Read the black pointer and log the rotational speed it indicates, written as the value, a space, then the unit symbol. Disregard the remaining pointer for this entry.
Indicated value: 1300 rpm
